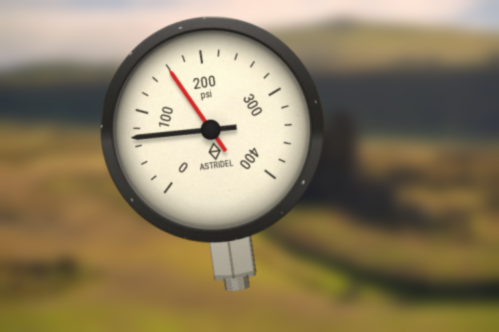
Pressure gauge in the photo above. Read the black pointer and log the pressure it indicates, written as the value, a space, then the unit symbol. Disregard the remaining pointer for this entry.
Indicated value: 70 psi
